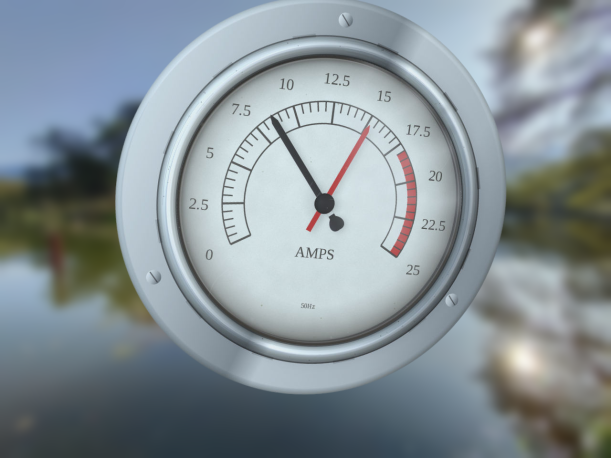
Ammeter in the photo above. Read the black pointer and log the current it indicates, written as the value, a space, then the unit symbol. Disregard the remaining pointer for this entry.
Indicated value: 8.5 A
